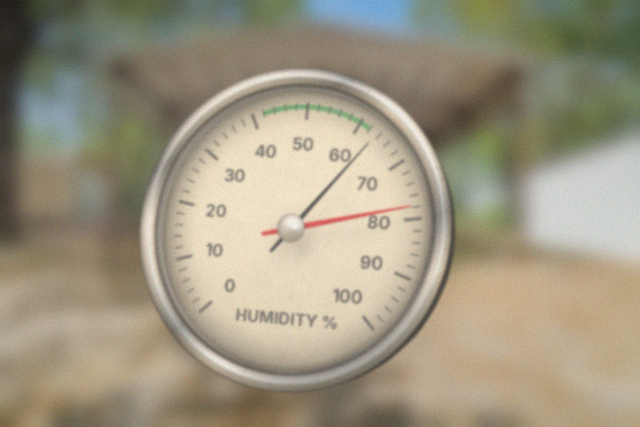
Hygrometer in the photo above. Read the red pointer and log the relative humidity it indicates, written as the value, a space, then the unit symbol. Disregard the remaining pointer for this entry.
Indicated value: 78 %
